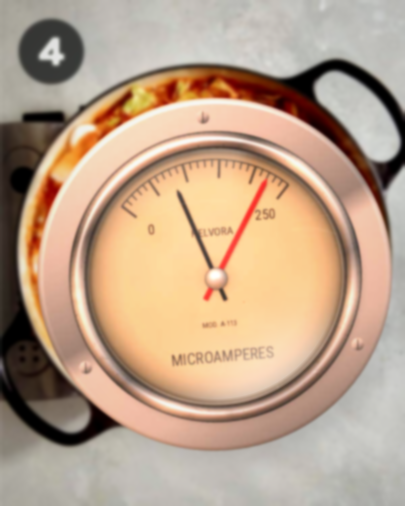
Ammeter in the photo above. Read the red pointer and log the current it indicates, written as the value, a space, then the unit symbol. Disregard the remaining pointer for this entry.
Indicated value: 220 µA
